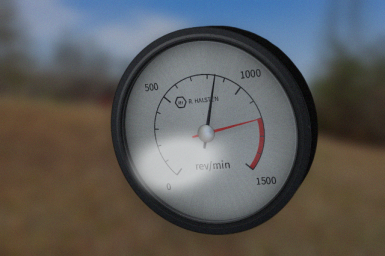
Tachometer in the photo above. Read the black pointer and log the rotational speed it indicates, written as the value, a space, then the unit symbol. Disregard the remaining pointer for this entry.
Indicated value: 850 rpm
